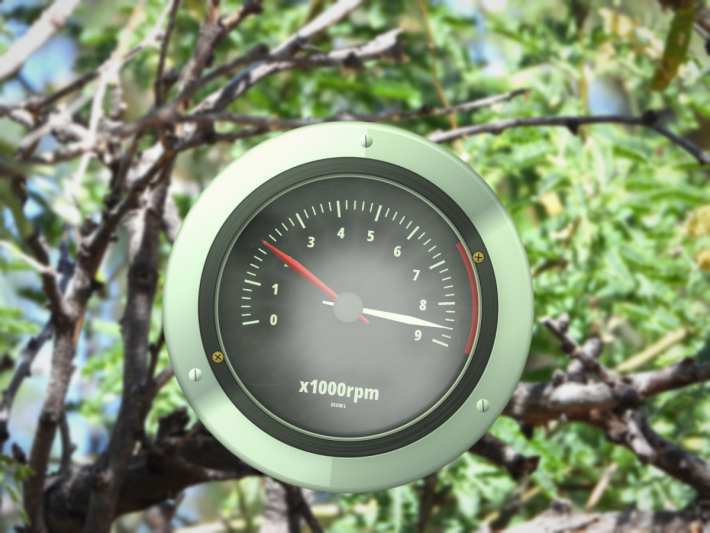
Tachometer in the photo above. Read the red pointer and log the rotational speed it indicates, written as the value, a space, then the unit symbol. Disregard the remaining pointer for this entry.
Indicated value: 2000 rpm
